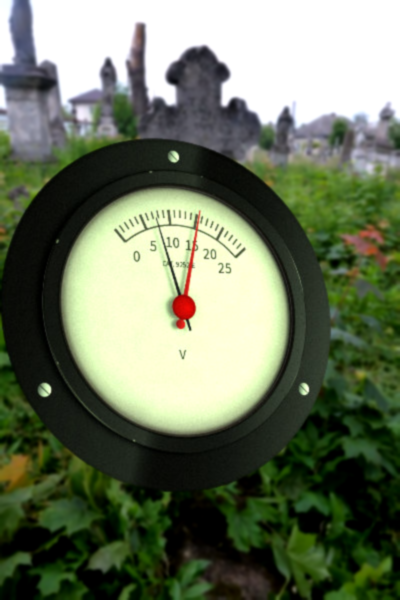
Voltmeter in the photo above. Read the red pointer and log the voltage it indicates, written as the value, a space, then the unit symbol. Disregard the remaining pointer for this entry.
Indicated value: 15 V
